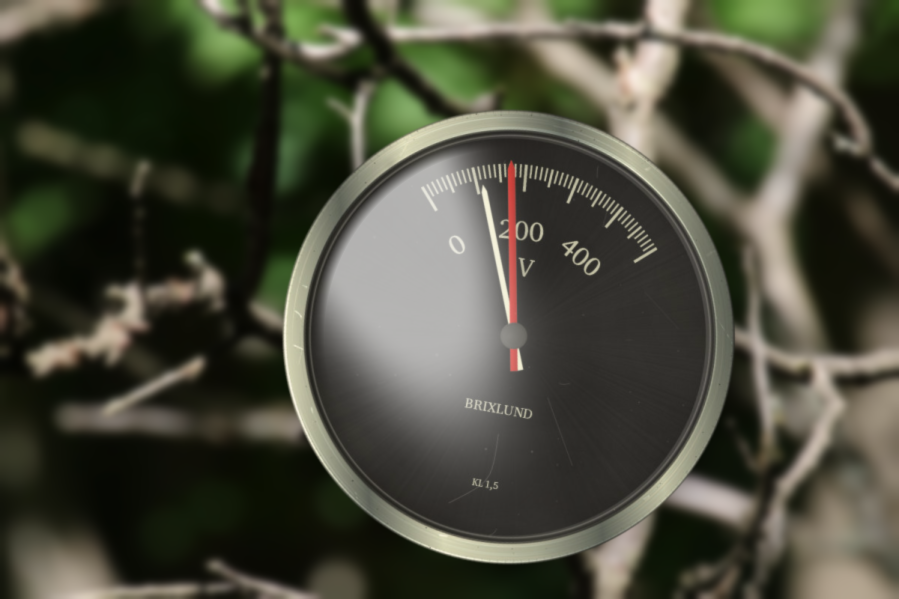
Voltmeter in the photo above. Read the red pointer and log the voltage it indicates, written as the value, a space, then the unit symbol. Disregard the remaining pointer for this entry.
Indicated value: 170 V
